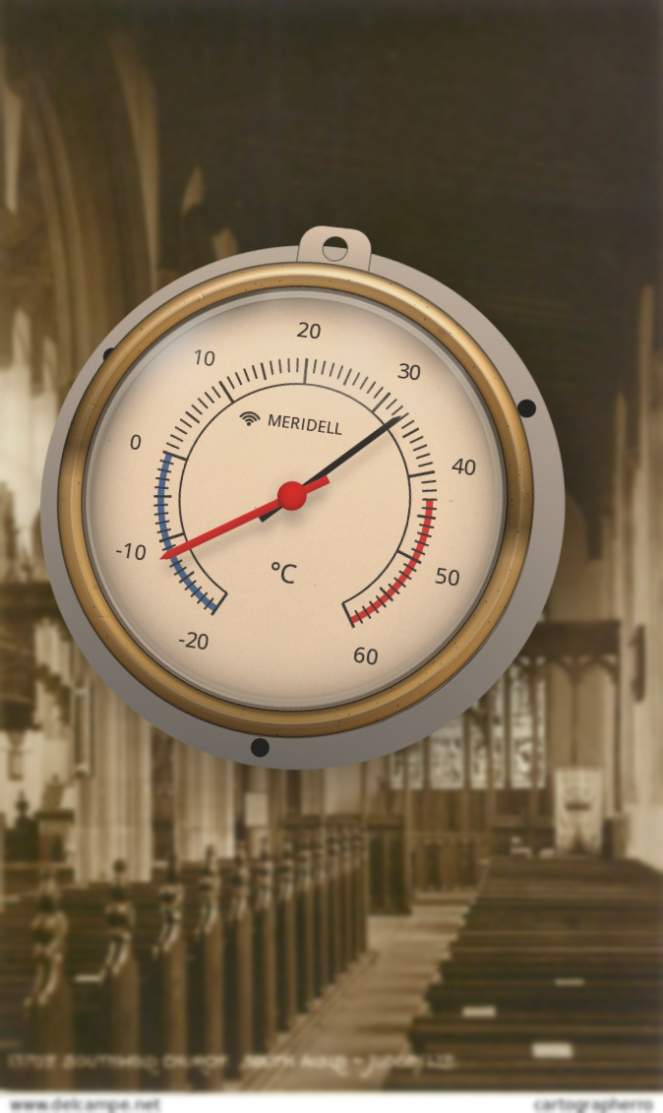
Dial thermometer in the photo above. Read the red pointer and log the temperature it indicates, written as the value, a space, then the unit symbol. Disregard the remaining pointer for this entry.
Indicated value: -12 °C
